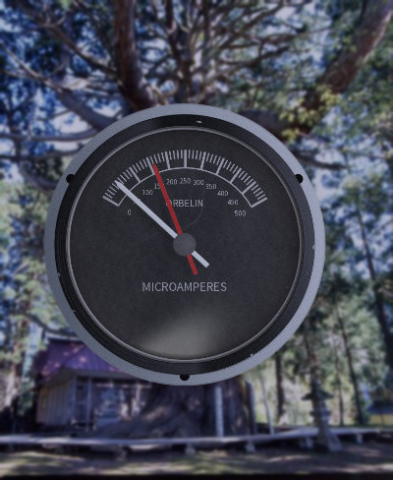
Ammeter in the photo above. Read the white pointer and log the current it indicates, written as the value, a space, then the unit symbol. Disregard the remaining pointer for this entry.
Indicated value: 50 µA
